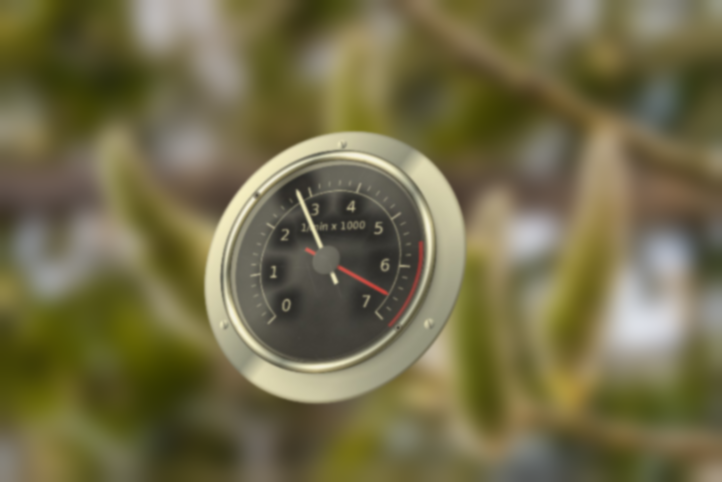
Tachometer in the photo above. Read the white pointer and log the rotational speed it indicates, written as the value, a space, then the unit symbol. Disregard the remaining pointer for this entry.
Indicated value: 2800 rpm
